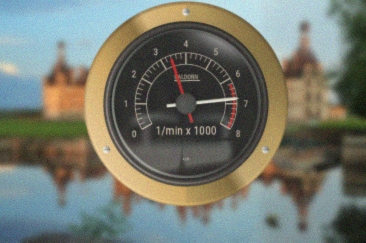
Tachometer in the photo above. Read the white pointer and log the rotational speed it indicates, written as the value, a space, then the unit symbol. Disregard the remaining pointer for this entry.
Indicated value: 6800 rpm
